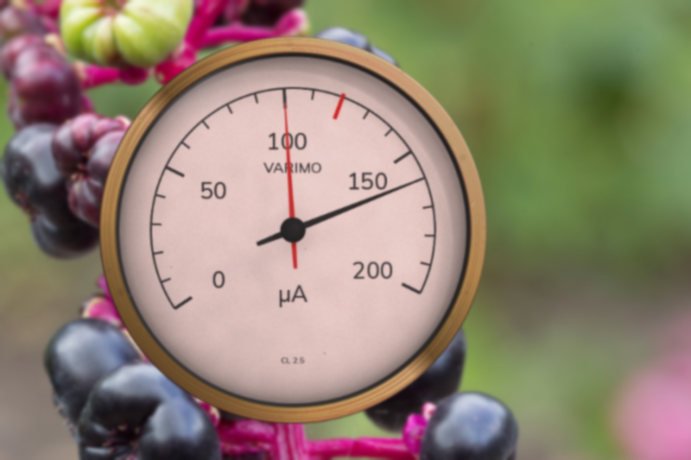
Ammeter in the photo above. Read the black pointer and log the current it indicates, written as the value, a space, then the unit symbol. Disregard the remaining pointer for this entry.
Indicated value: 160 µA
